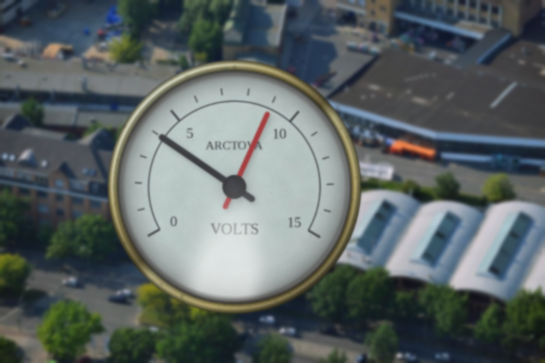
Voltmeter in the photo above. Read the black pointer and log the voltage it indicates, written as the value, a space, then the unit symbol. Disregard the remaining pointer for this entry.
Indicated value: 4 V
